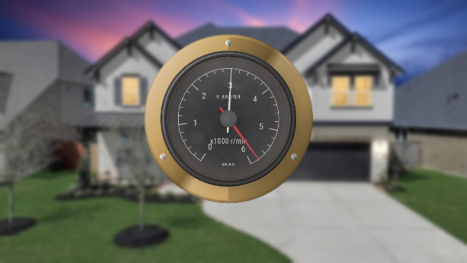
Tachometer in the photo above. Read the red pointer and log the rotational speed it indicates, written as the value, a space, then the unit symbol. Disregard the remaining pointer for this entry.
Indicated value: 5800 rpm
